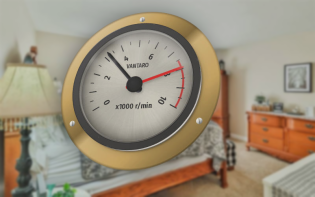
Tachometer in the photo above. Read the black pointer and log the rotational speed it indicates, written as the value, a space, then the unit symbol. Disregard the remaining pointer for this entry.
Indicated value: 3250 rpm
